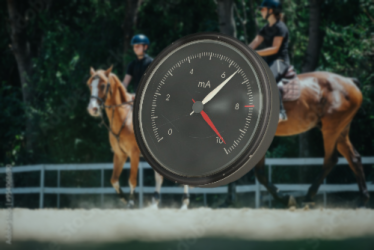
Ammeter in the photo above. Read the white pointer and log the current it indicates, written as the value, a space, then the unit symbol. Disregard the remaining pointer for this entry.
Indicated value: 6.5 mA
